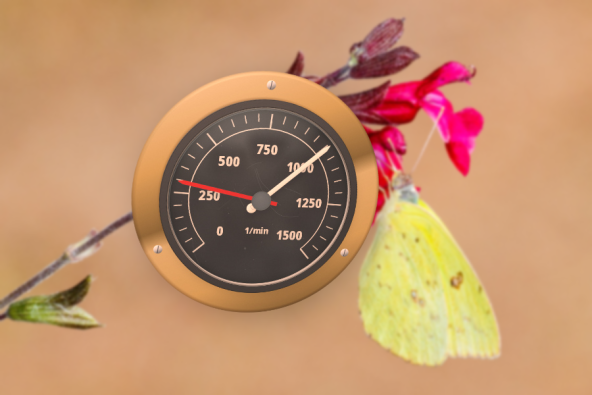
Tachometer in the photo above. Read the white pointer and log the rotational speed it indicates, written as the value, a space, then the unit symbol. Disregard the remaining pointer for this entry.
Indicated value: 1000 rpm
